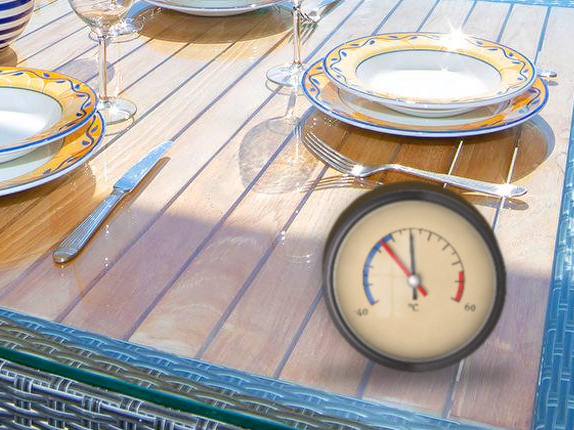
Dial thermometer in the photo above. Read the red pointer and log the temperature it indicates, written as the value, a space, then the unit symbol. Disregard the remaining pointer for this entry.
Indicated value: -5 °C
